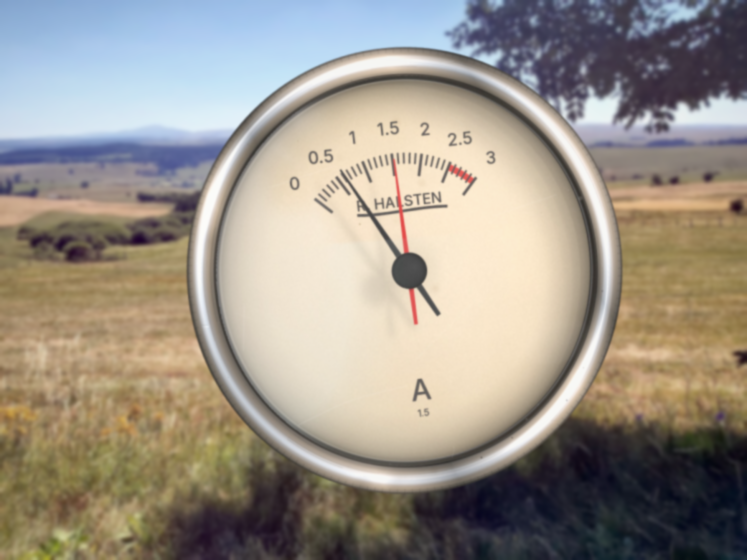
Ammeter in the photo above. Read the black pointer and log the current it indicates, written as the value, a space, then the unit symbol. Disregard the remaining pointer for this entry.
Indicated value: 0.6 A
